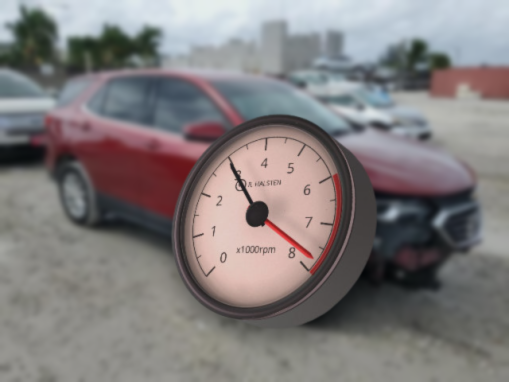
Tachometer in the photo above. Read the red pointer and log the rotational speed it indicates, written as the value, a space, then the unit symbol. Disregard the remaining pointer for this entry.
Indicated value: 7750 rpm
